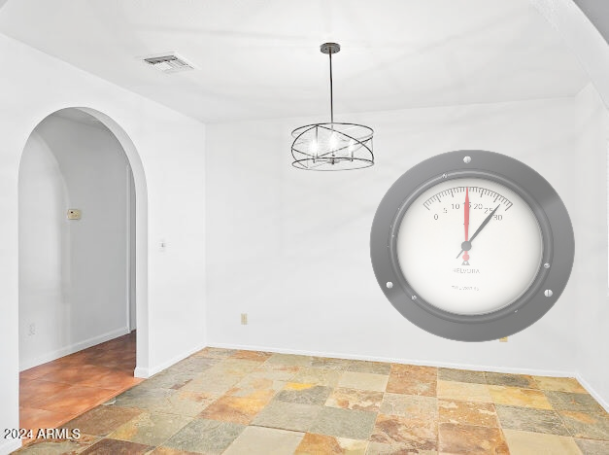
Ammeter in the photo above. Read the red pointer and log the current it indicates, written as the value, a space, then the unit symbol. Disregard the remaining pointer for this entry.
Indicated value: 15 A
